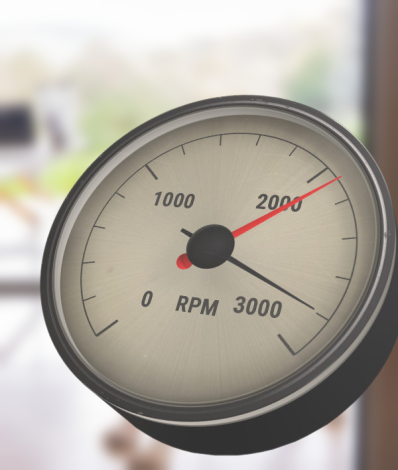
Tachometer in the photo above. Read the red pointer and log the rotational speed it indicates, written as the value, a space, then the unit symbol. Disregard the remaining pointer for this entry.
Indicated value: 2100 rpm
